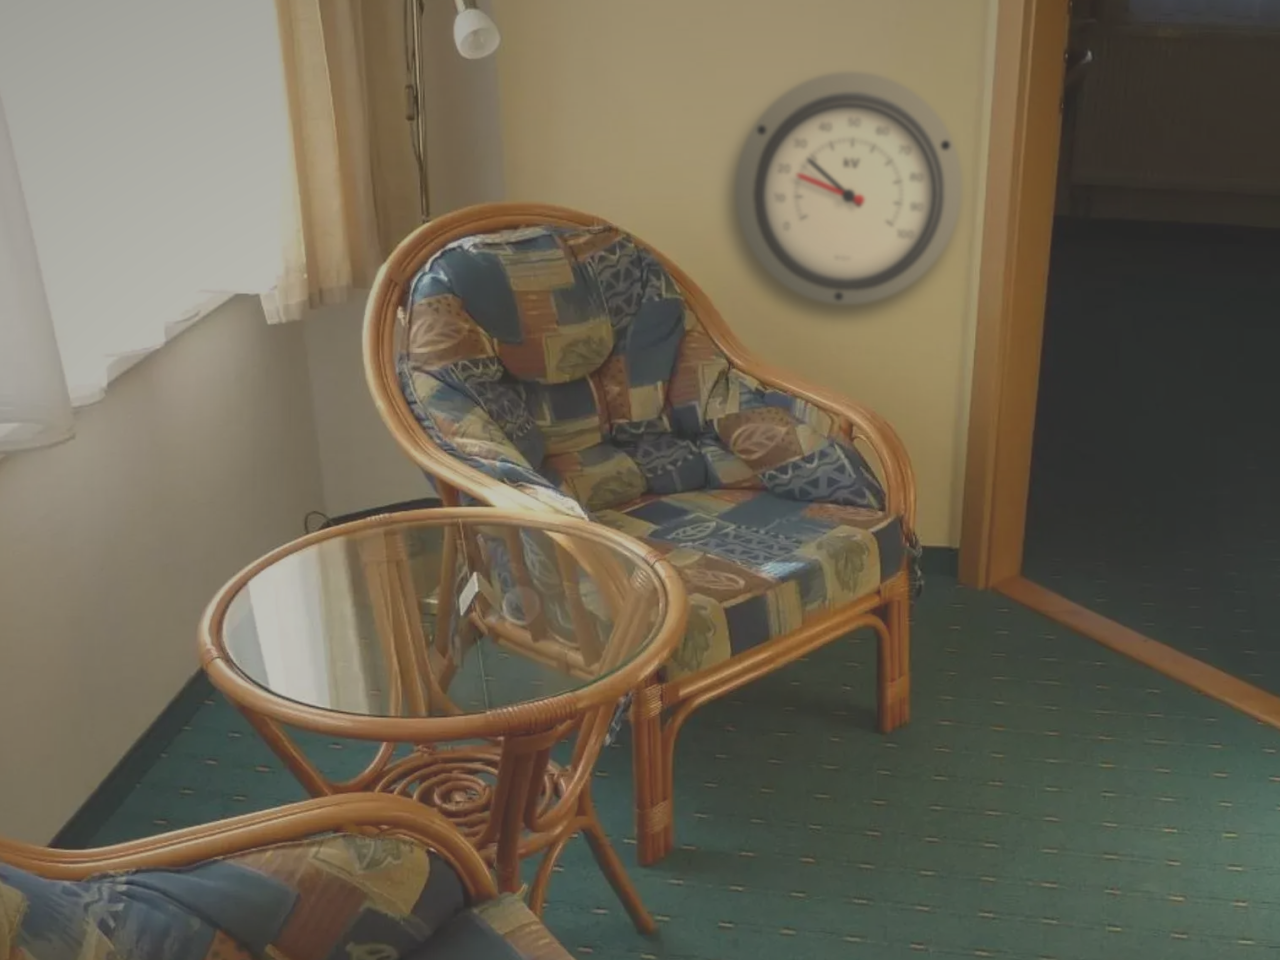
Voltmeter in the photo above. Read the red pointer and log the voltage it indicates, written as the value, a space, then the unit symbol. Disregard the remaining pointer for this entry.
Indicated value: 20 kV
